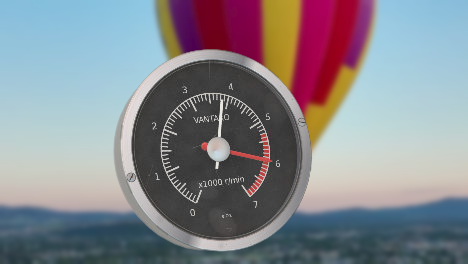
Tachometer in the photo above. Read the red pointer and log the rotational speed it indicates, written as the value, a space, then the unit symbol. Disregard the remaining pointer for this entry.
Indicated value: 6000 rpm
